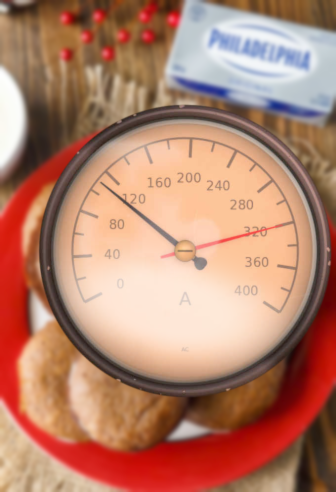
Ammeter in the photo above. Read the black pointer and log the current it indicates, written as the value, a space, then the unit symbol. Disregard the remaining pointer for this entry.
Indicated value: 110 A
